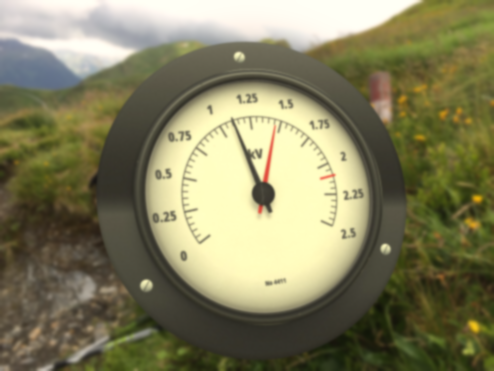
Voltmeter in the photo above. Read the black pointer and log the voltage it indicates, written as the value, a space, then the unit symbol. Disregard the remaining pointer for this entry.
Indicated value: 1.1 kV
